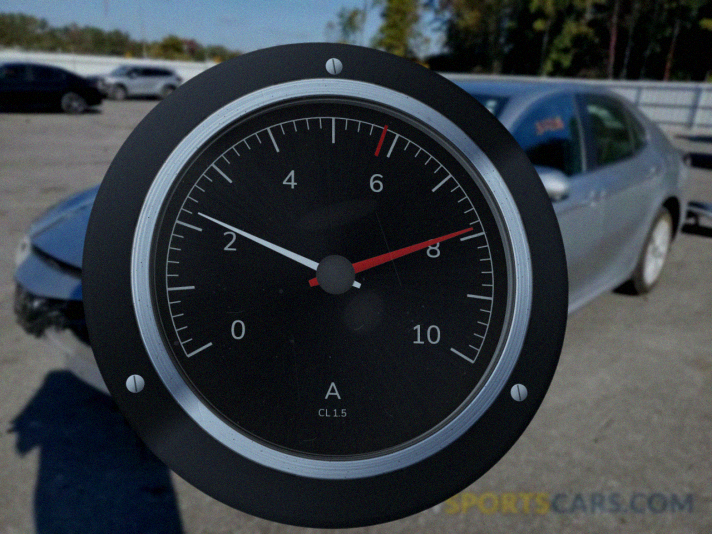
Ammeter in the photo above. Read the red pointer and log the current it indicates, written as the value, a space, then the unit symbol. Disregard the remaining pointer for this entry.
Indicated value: 7.9 A
